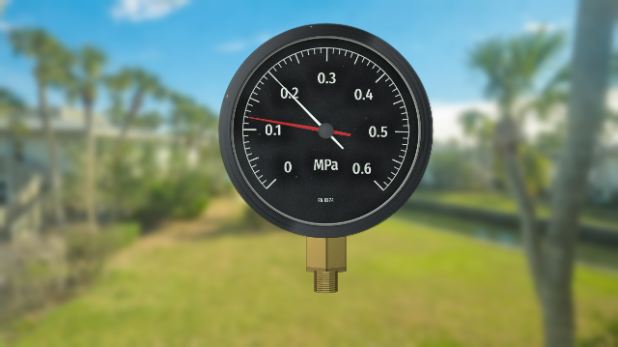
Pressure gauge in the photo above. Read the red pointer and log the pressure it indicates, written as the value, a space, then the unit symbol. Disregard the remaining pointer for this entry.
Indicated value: 0.12 MPa
